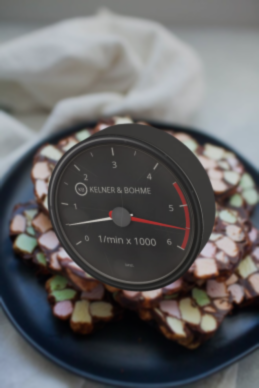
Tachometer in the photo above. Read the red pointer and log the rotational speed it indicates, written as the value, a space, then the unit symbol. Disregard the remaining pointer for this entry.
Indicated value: 5500 rpm
